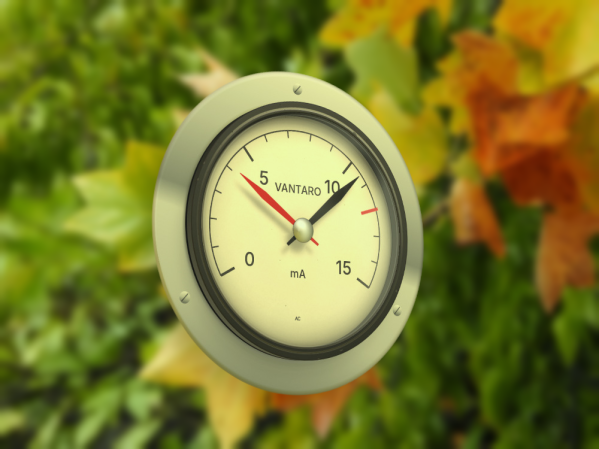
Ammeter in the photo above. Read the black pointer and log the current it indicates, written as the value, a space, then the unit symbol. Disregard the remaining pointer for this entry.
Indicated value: 10.5 mA
